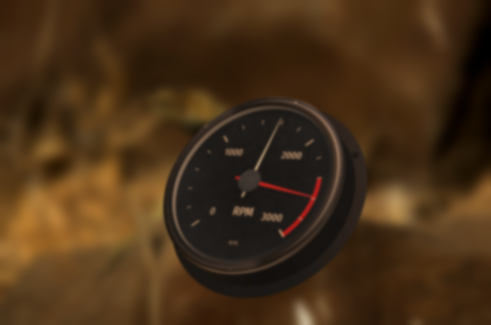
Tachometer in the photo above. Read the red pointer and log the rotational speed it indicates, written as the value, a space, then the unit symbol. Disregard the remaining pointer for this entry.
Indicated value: 2600 rpm
